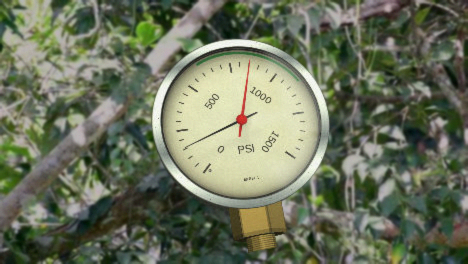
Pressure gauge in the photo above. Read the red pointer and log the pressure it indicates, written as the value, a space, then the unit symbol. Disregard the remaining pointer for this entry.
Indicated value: 850 psi
